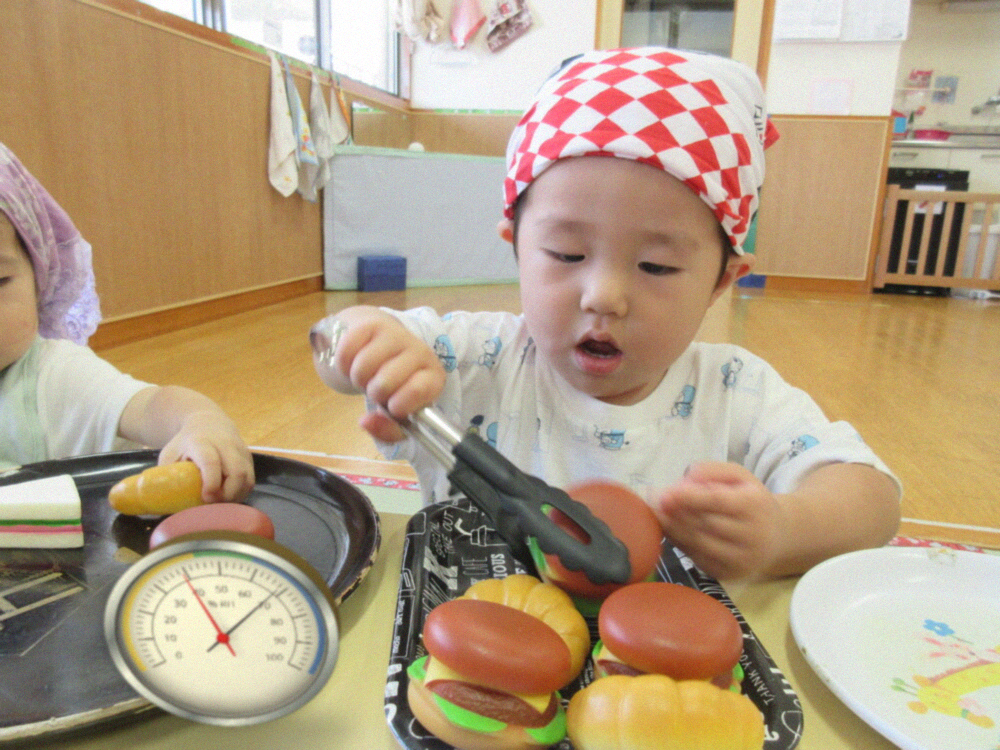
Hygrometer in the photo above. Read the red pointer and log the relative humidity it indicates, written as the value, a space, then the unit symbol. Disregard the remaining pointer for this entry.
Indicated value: 40 %
